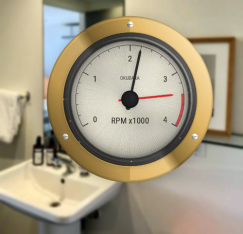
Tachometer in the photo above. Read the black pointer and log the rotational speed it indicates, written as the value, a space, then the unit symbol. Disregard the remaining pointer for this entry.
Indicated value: 2200 rpm
